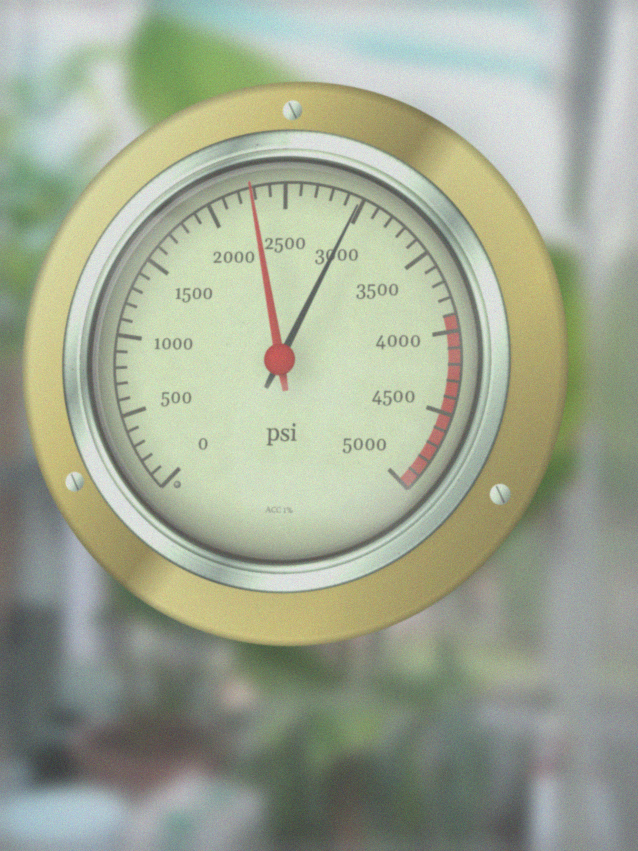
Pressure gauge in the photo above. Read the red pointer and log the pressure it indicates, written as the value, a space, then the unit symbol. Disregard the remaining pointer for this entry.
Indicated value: 2300 psi
